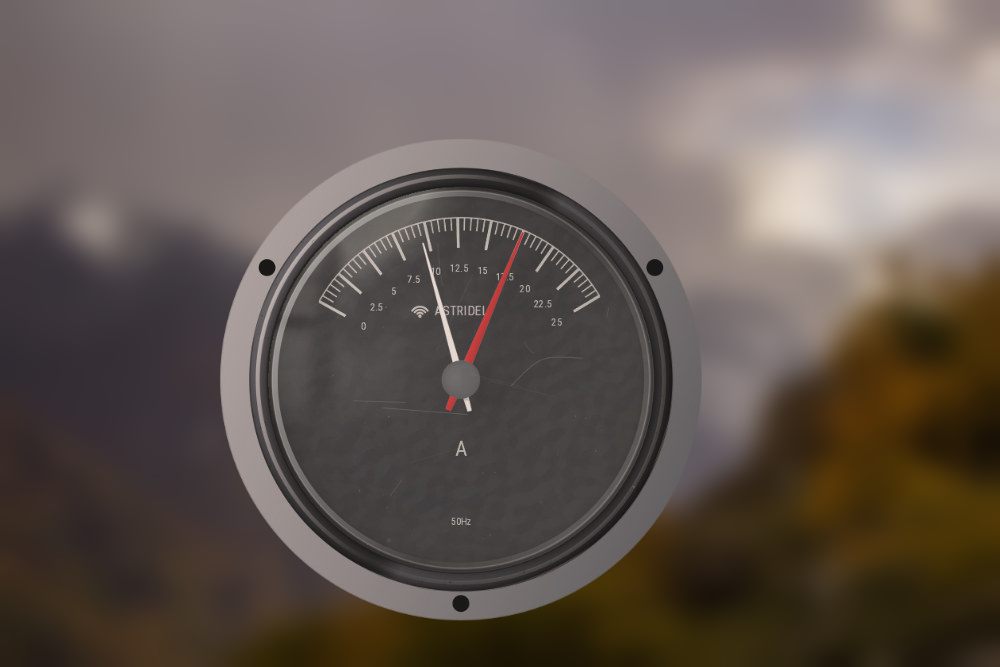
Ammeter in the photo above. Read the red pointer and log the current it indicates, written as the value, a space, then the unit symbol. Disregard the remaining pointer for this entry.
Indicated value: 17.5 A
